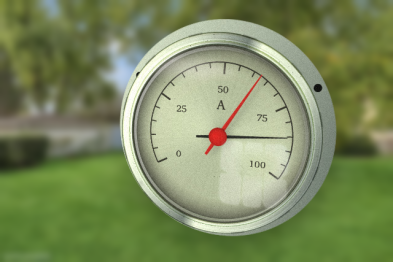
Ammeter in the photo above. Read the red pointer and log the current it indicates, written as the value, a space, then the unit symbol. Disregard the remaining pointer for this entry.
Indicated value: 62.5 A
